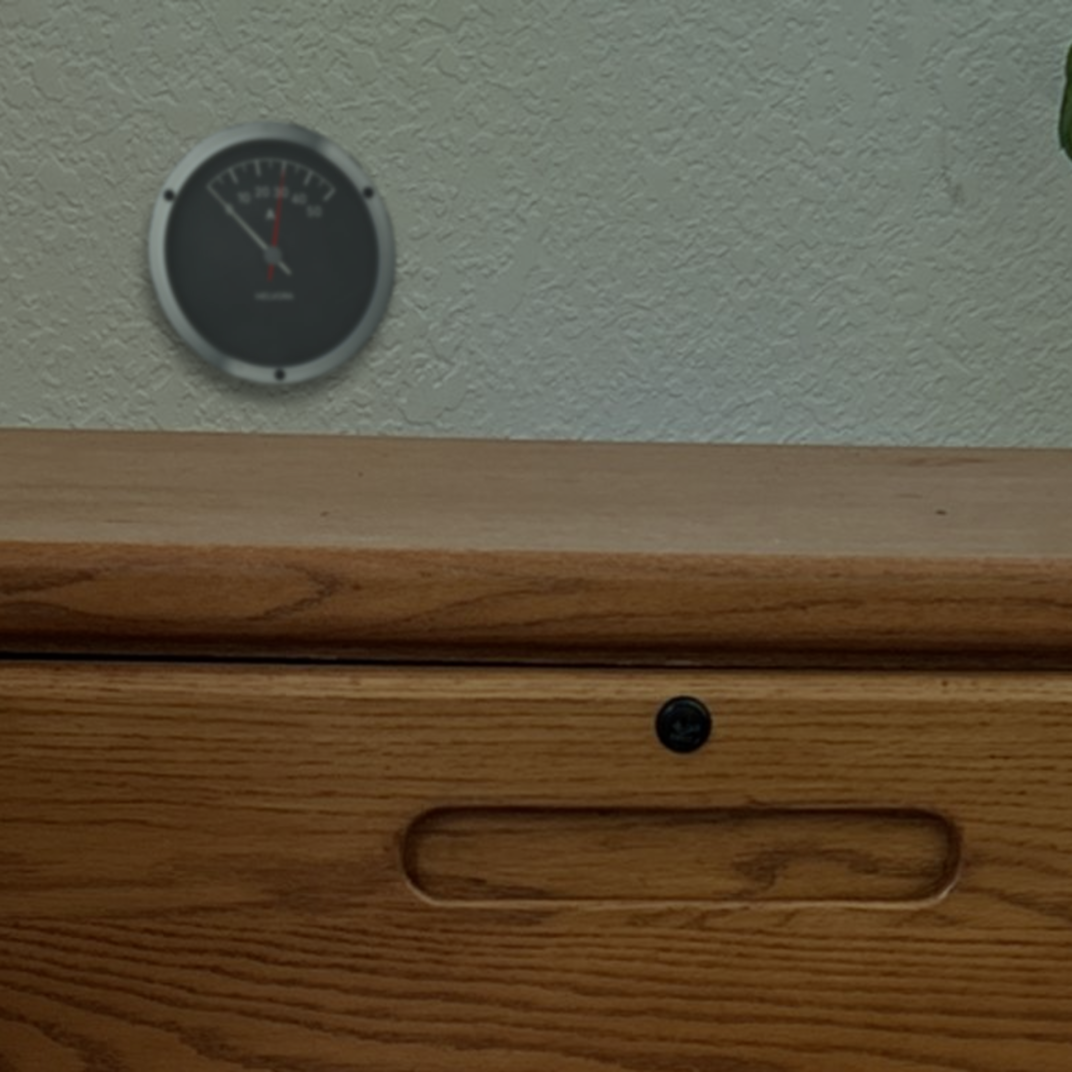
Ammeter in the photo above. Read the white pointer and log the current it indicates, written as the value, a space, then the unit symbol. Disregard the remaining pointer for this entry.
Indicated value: 0 A
